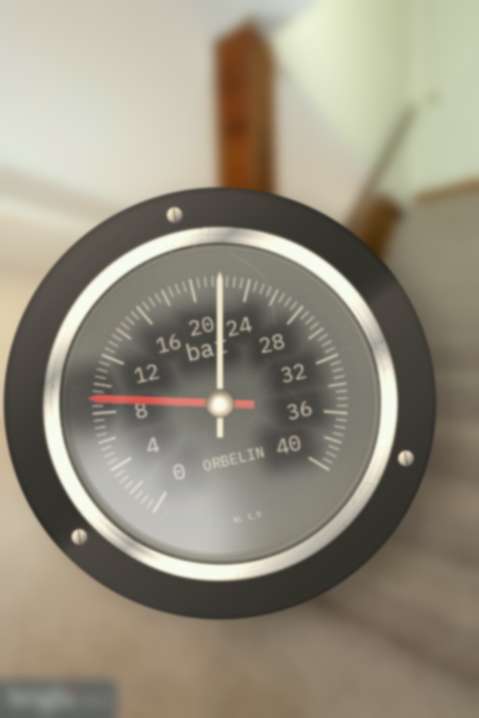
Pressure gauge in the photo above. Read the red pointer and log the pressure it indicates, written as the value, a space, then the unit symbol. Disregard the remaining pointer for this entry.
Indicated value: 9 bar
